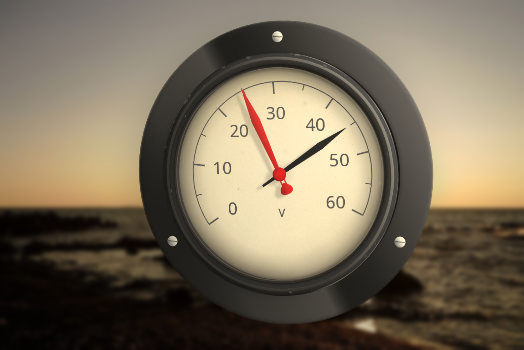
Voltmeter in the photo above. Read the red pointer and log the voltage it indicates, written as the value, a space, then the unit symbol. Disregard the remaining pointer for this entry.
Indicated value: 25 V
